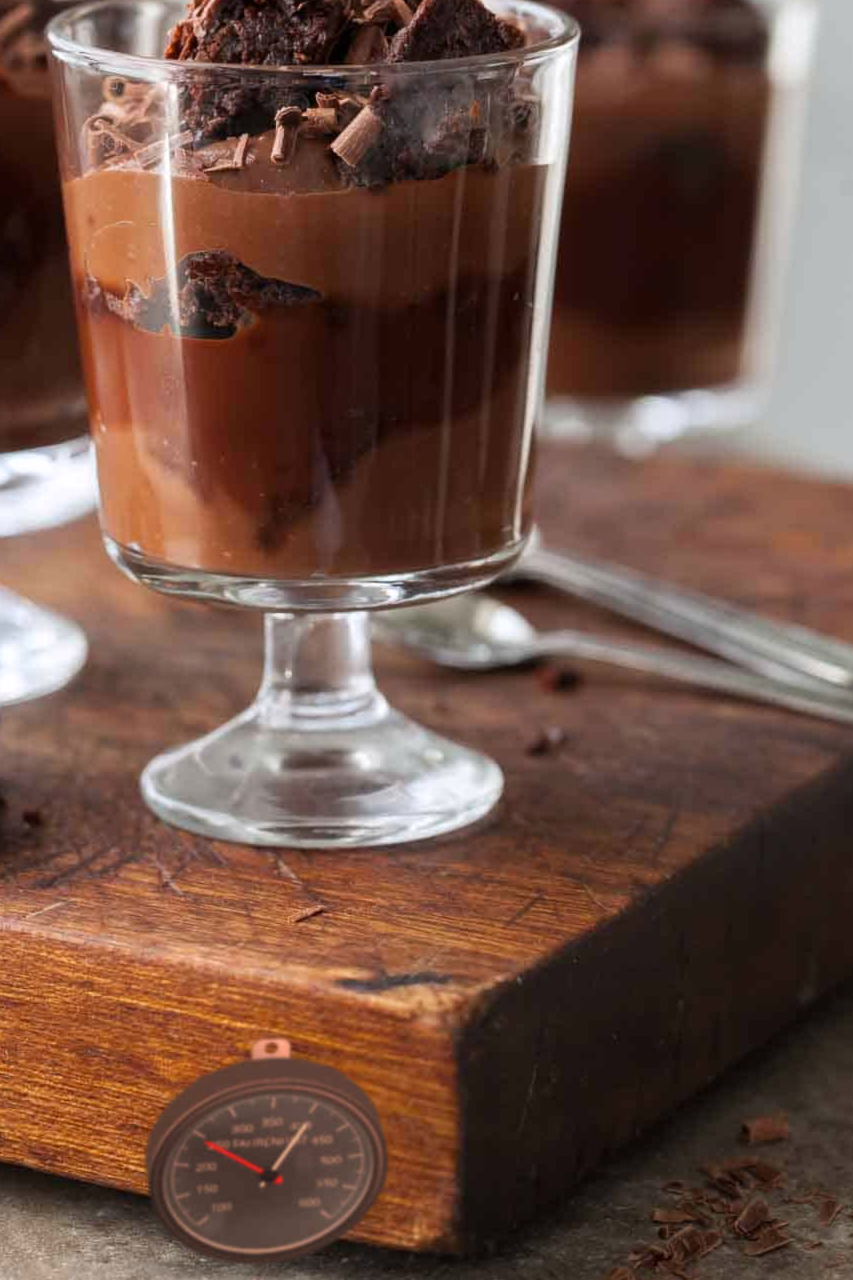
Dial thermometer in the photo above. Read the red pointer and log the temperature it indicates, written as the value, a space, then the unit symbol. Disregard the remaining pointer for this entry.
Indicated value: 250 °F
